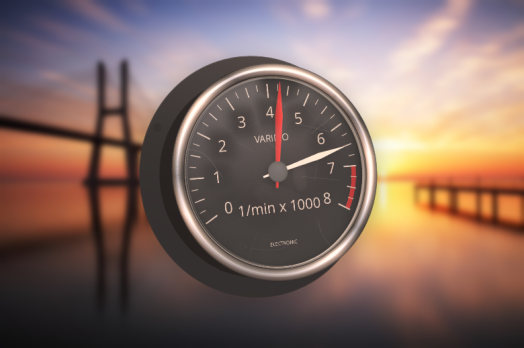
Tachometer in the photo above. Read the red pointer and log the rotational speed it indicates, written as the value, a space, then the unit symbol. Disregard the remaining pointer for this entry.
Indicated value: 4250 rpm
